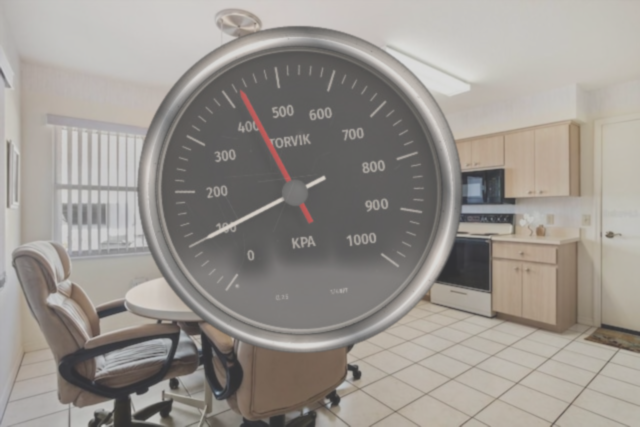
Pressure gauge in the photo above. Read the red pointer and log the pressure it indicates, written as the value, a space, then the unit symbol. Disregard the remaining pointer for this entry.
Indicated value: 430 kPa
